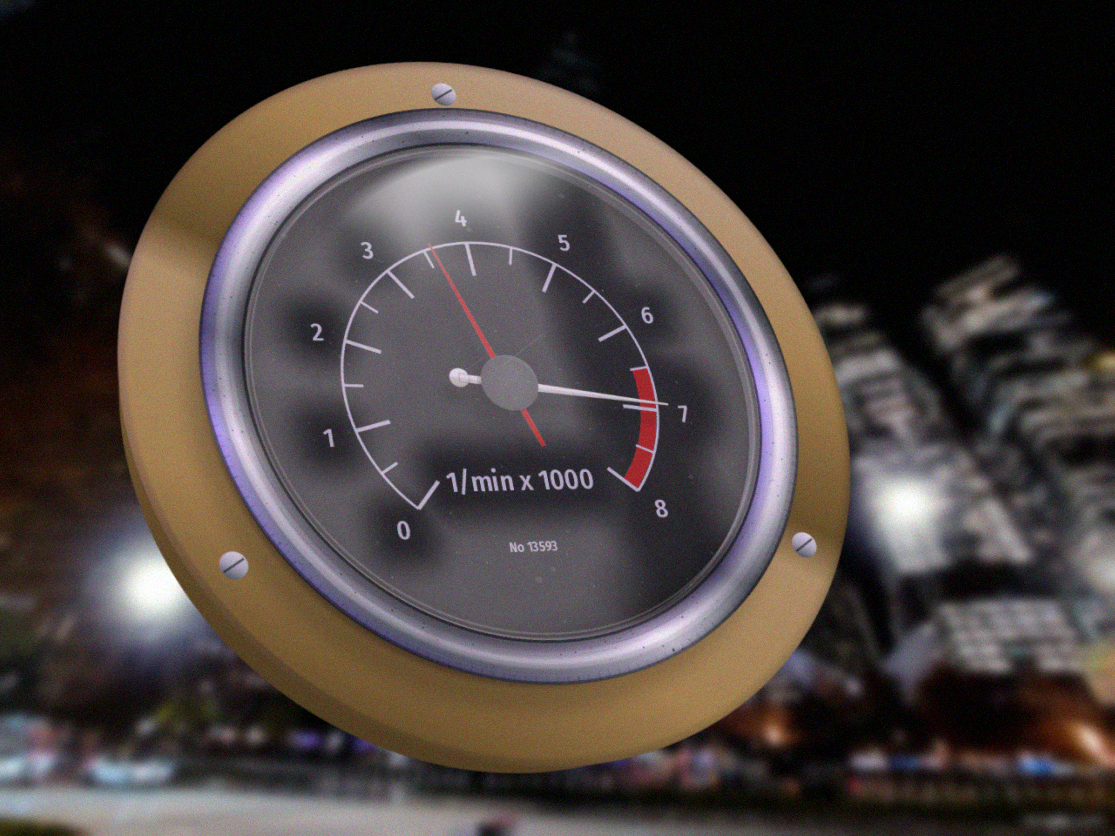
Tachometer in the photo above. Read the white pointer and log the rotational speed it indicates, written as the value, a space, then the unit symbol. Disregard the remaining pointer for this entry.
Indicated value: 7000 rpm
